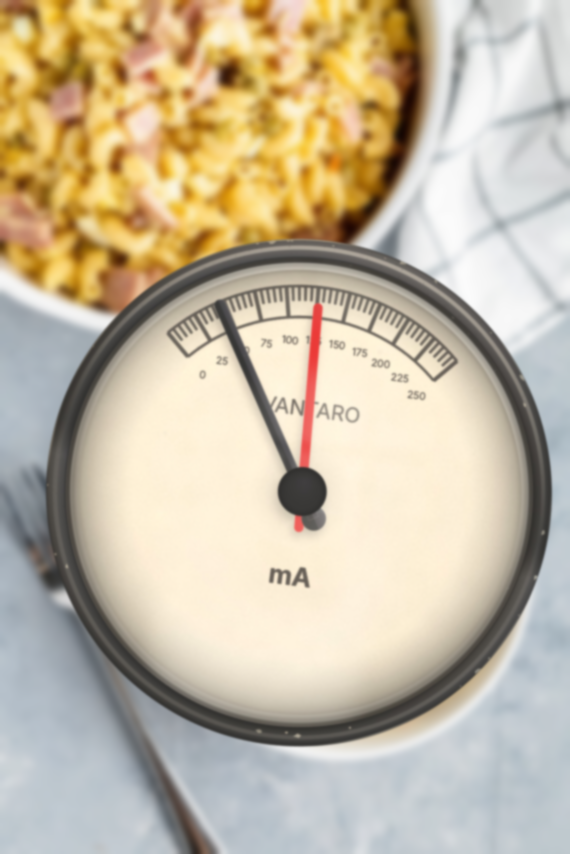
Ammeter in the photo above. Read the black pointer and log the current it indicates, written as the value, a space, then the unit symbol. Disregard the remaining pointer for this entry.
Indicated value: 45 mA
